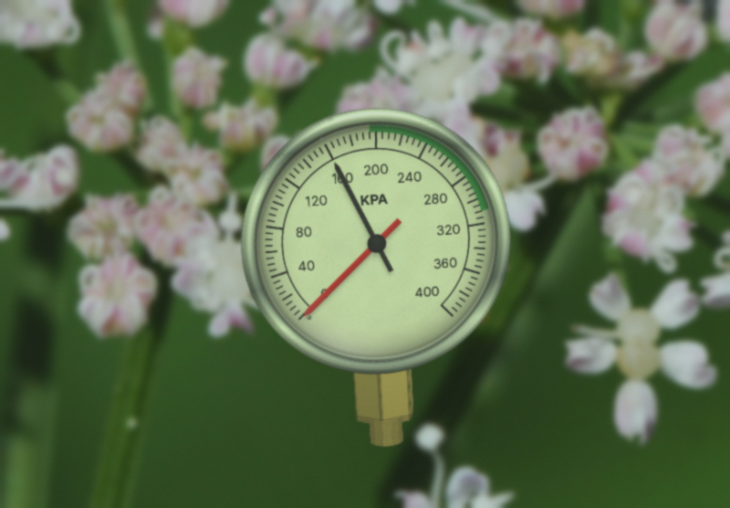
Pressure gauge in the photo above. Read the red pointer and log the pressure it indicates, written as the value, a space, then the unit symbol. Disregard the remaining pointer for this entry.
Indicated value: 0 kPa
